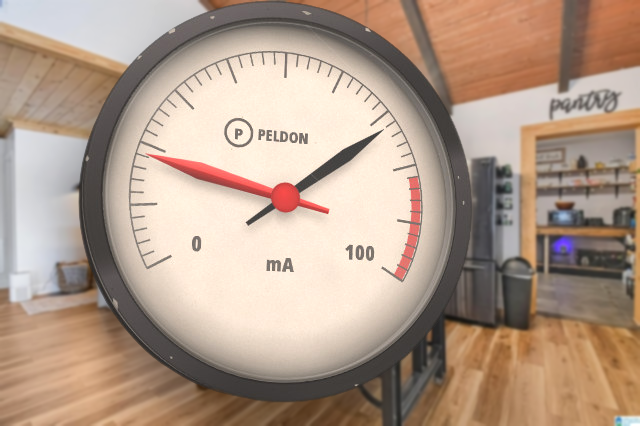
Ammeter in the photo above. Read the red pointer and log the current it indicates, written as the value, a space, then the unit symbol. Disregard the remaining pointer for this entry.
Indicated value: 18 mA
